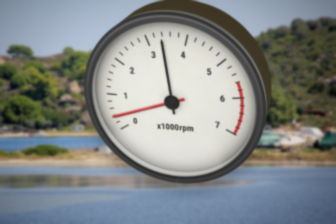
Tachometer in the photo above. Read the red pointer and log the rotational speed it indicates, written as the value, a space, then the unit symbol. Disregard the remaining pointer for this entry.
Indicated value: 400 rpm
